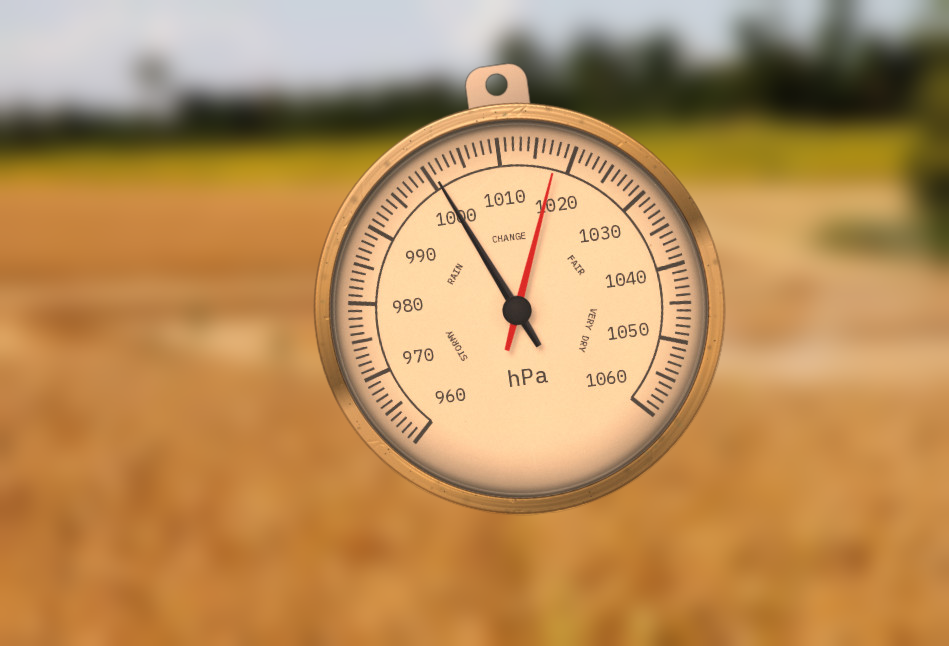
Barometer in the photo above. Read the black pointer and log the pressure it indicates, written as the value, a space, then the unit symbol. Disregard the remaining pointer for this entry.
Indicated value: 1001 hPa
